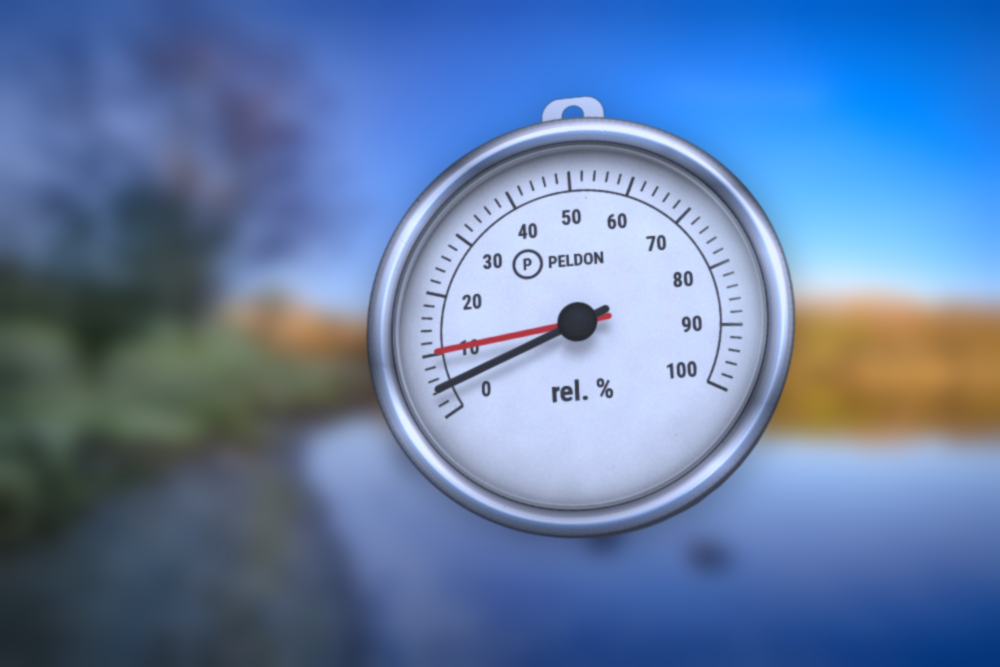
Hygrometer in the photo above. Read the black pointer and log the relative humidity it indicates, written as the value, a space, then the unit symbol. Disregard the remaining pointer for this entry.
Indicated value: 4 %
